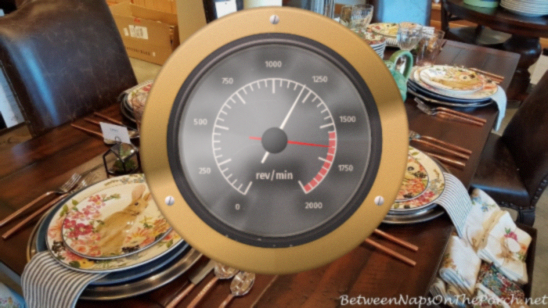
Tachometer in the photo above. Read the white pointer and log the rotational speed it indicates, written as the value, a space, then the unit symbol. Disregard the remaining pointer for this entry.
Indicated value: 1200 rpm
